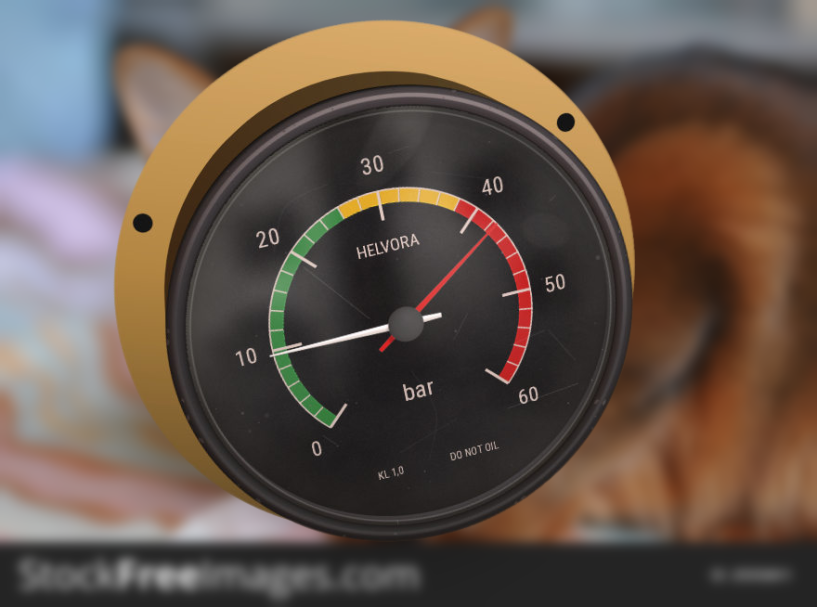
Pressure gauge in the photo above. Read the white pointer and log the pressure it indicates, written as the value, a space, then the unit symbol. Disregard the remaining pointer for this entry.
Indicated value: 10 bar
